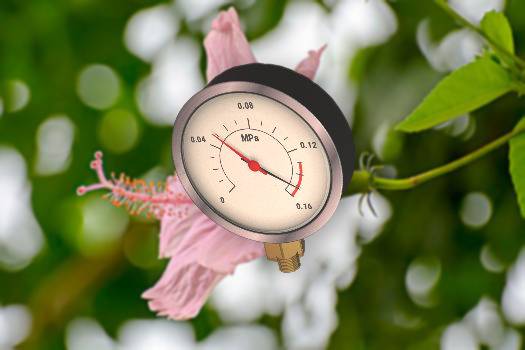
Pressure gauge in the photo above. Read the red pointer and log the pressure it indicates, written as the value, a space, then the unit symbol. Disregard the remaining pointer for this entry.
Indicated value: 0.05 MPa
